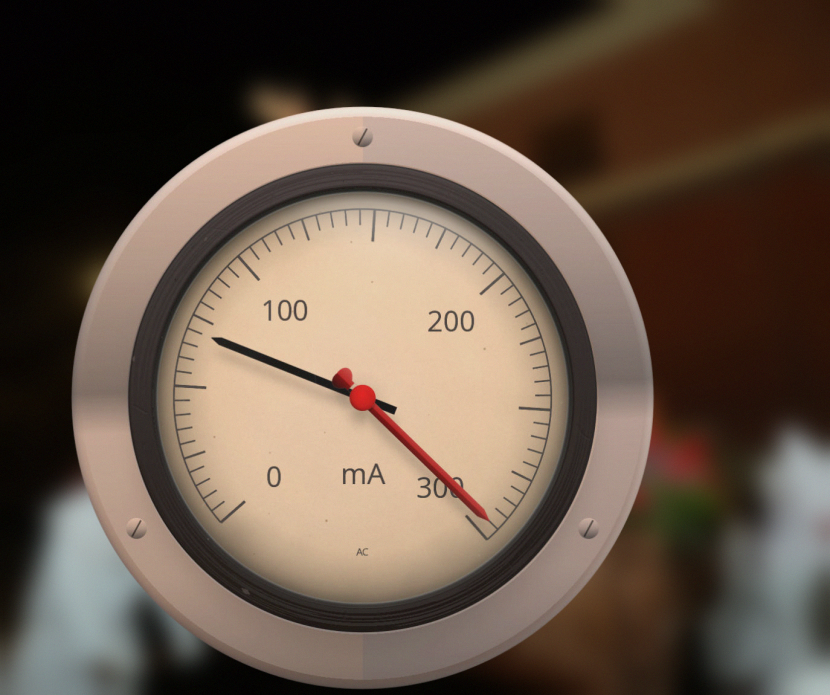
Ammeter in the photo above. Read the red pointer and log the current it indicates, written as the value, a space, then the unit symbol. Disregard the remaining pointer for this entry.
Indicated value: 295 mA
